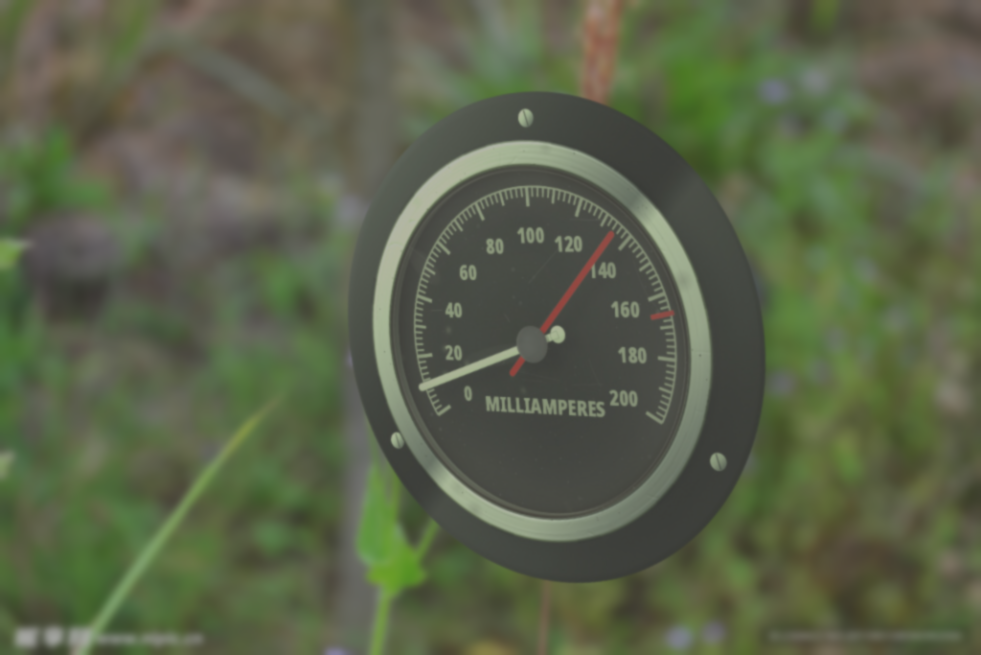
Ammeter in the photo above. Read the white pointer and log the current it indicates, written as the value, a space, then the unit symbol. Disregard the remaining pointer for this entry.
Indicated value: 10 mA
